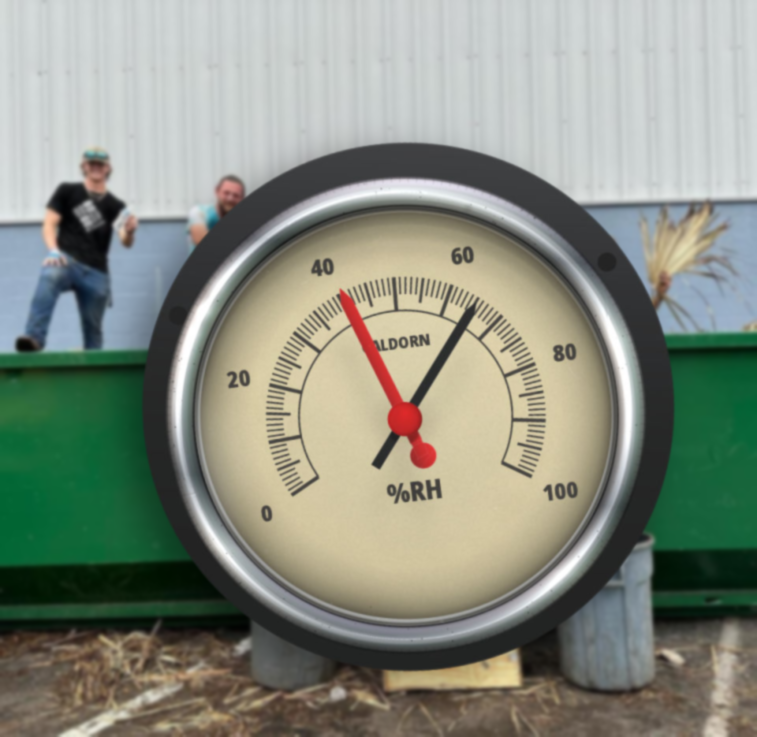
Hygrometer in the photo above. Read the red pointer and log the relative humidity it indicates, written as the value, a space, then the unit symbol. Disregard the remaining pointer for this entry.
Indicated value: 41 %
